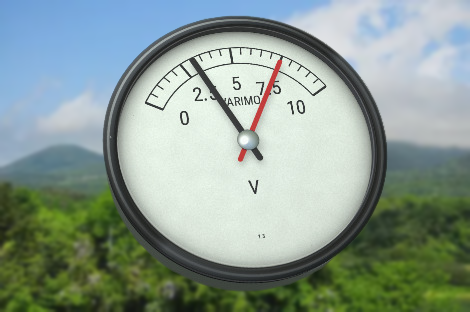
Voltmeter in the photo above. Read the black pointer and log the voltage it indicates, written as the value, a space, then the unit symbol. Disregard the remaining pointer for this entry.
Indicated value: 3 V
